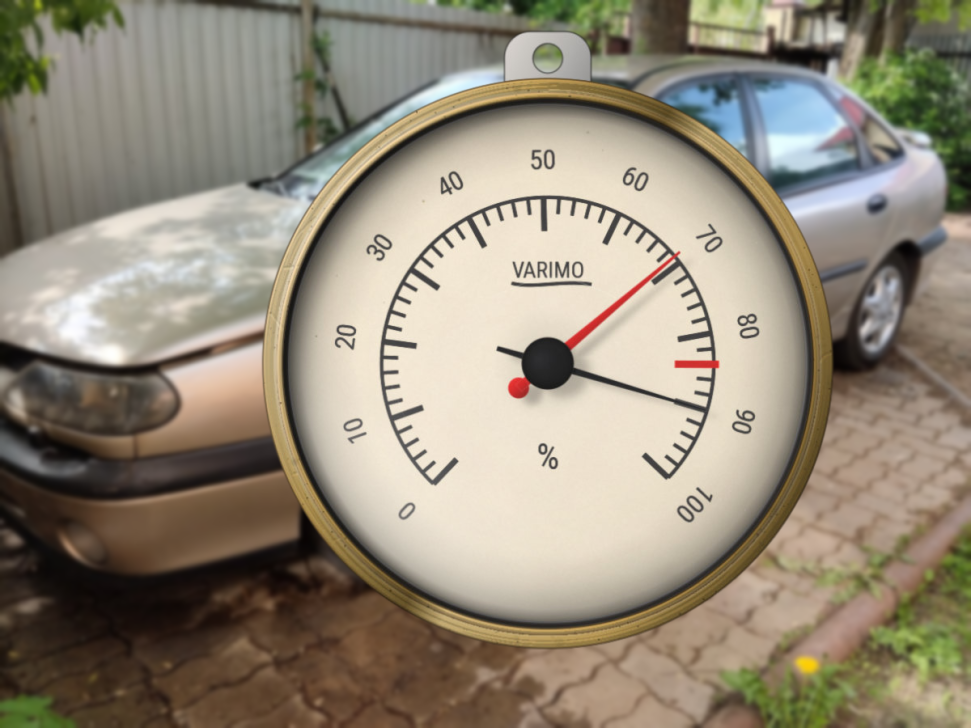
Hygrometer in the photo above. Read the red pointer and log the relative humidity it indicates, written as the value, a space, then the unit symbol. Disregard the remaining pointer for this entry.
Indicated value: 69 %
